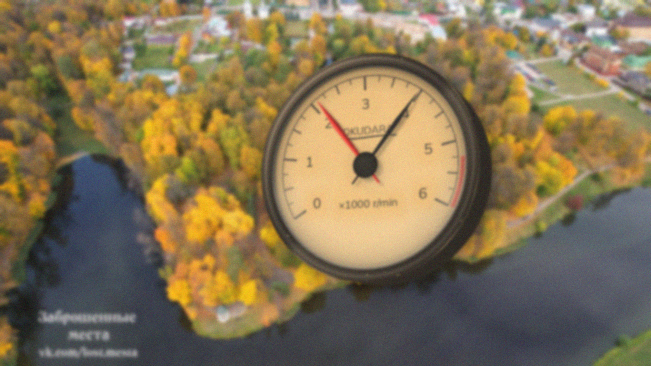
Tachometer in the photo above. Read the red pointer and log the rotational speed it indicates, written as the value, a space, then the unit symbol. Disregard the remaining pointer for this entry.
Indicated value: 2125 rpm
